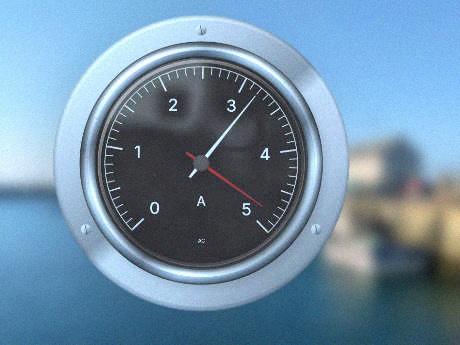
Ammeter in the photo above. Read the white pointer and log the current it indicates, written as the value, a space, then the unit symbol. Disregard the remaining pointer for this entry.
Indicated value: 3.2 A
